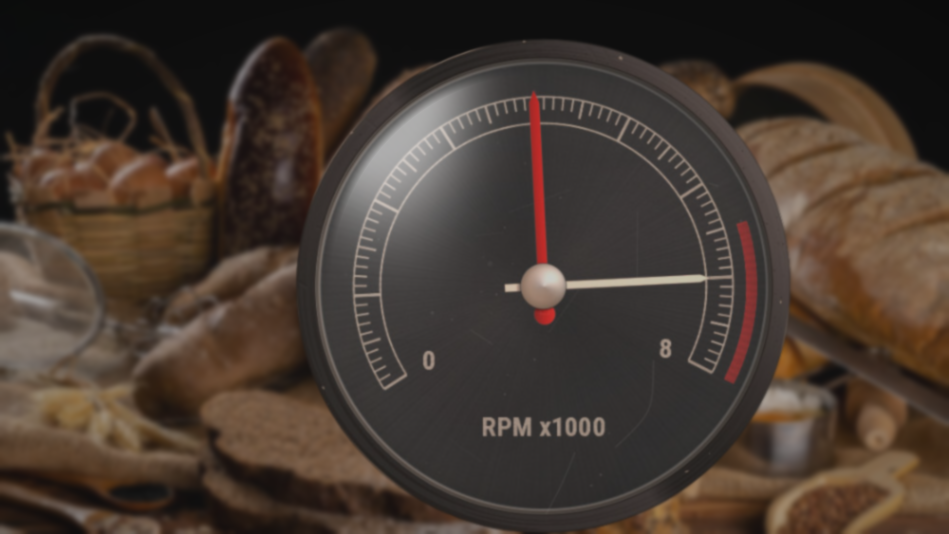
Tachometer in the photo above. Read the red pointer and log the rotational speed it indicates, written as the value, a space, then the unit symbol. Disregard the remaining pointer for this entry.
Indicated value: 4000 rpm
